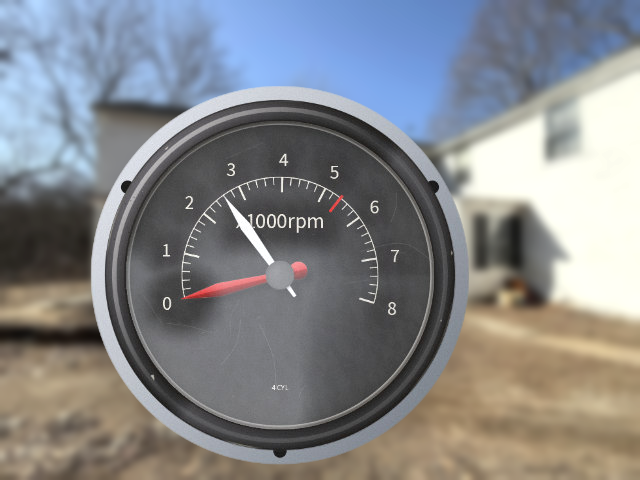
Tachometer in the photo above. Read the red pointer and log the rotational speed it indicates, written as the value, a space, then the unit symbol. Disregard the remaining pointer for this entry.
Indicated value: 0 rpm
